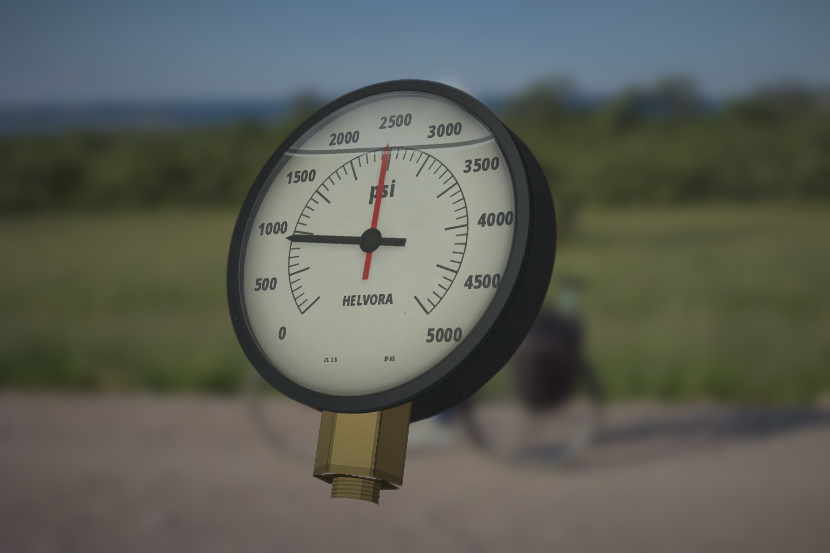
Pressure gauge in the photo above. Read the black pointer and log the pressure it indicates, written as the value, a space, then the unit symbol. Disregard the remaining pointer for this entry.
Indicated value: 900 psi
